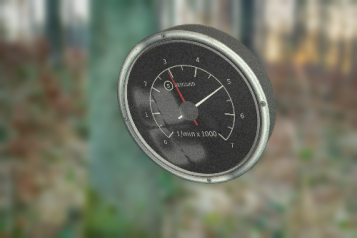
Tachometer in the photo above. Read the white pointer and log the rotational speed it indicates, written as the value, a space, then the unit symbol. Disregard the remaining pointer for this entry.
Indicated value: 5000 rpm
